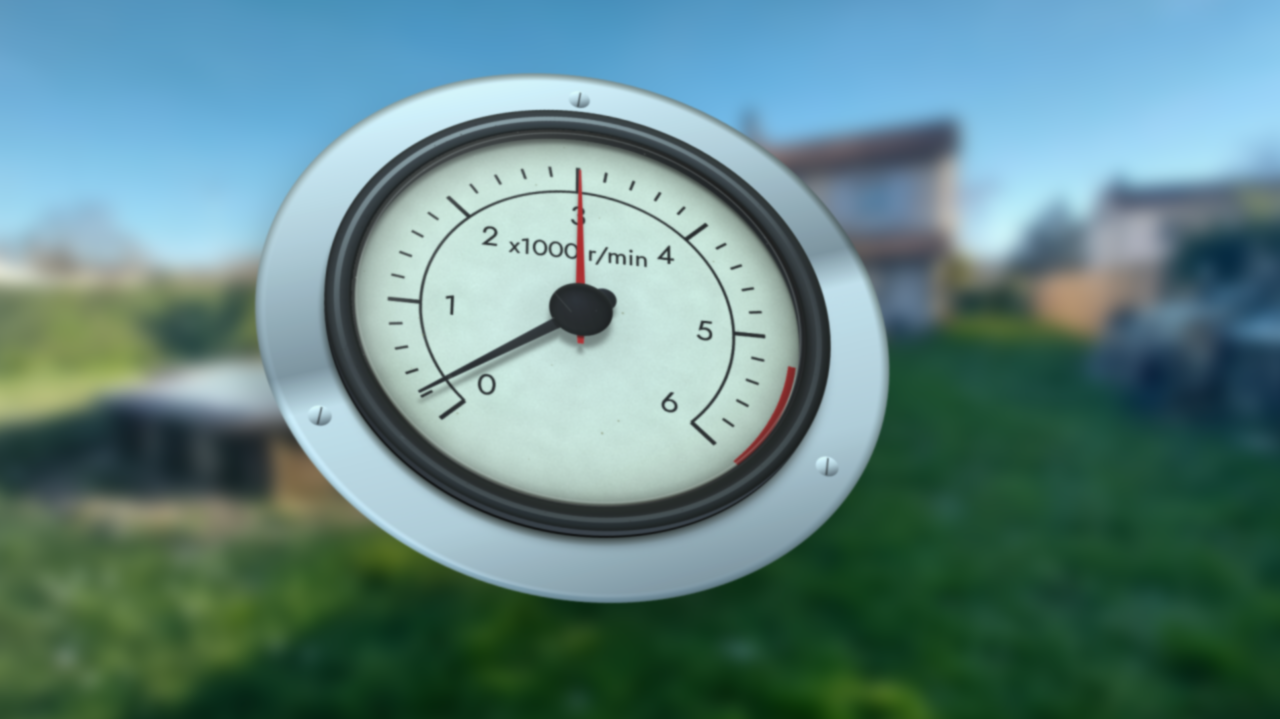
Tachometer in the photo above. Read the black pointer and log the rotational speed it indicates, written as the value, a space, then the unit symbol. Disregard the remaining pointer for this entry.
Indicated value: 200 rpm
